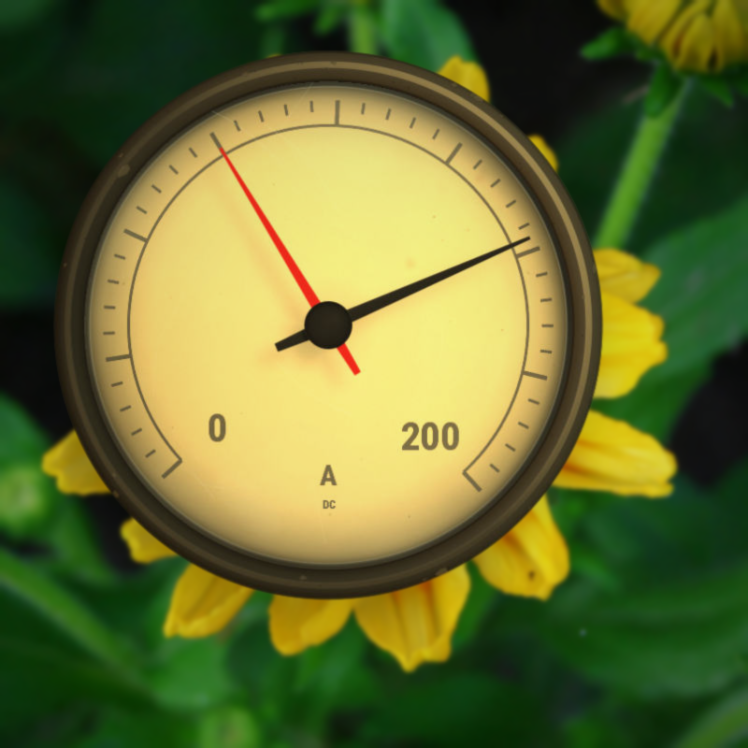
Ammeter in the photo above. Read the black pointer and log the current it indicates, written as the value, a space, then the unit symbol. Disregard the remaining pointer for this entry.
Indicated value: 147.5 A
